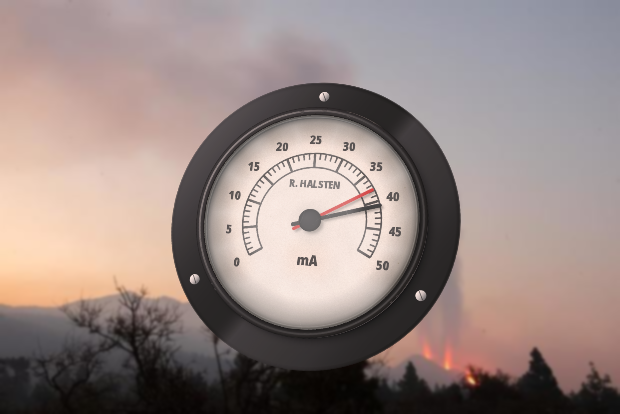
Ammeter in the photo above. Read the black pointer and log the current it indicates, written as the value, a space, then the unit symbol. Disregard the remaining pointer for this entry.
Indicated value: 41 mA
